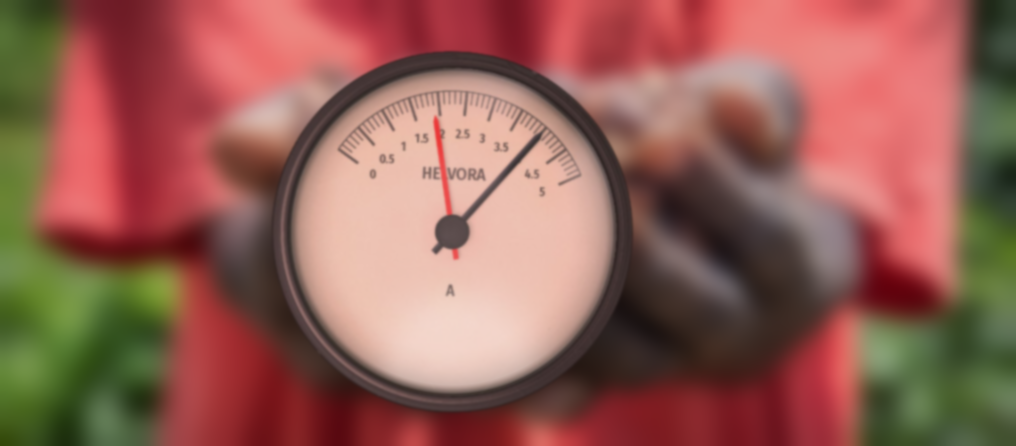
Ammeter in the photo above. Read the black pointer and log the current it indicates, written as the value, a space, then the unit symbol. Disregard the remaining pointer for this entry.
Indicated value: 4 A
